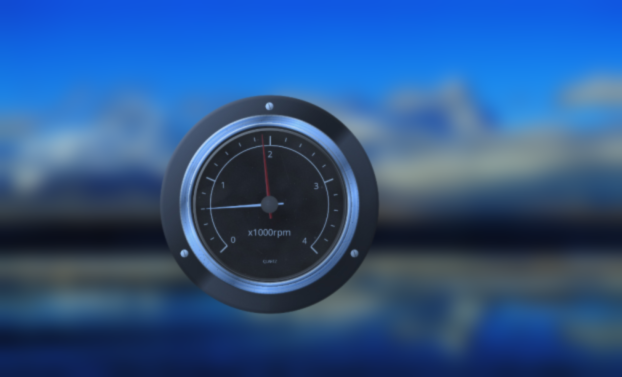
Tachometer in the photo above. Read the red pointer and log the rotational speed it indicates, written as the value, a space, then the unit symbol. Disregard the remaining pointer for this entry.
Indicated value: 1900 rpm
